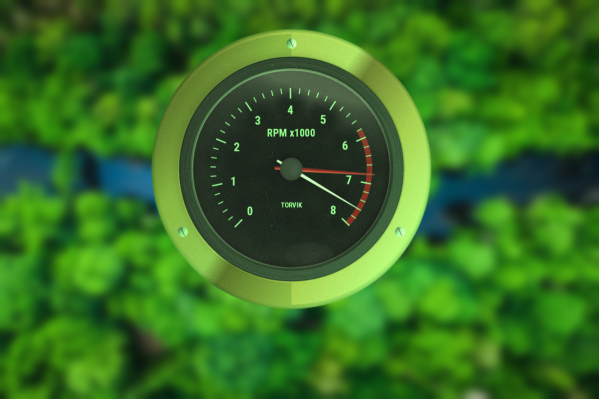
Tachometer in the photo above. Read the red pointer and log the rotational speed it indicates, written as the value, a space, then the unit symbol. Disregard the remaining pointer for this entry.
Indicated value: 6800 rpm
